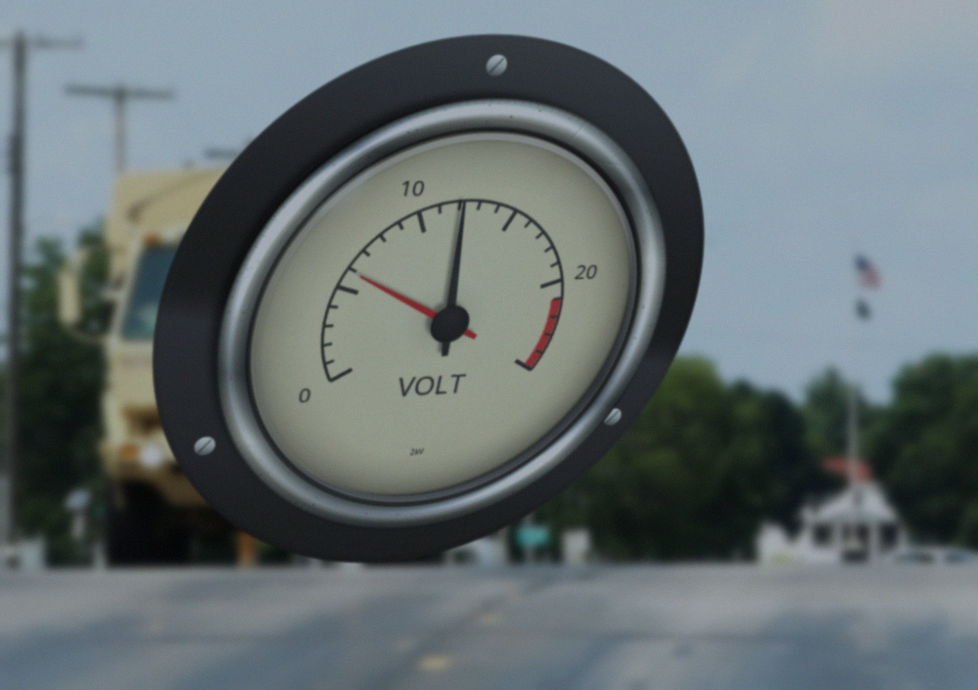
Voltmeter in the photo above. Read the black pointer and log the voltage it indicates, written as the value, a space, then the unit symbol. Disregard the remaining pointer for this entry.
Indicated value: 12 V
